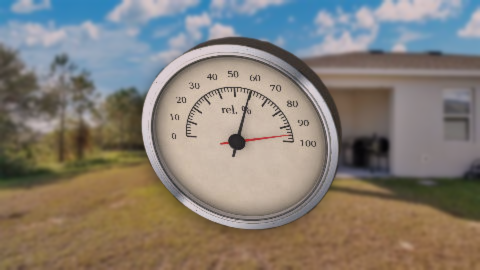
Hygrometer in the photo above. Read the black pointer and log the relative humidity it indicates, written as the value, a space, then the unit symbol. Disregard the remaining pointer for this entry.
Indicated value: 60 %
